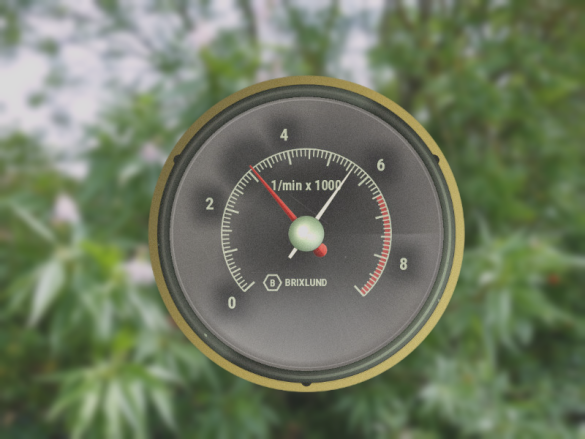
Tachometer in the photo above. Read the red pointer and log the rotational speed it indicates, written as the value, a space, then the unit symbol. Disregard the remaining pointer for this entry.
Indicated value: 3100 rpm
